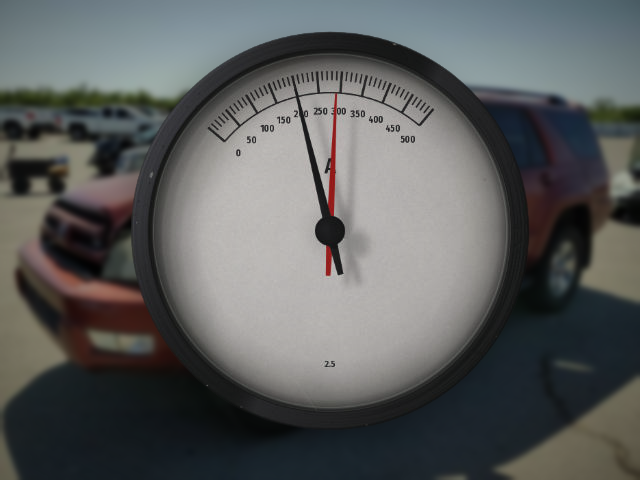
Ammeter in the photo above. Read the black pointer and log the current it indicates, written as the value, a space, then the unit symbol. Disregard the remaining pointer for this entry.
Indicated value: 200 A
